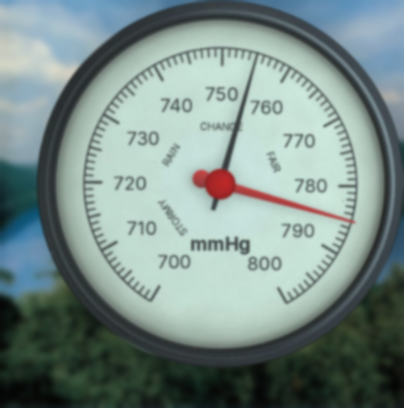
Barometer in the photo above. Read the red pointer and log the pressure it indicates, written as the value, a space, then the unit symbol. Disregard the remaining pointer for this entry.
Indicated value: 785 mmHg
